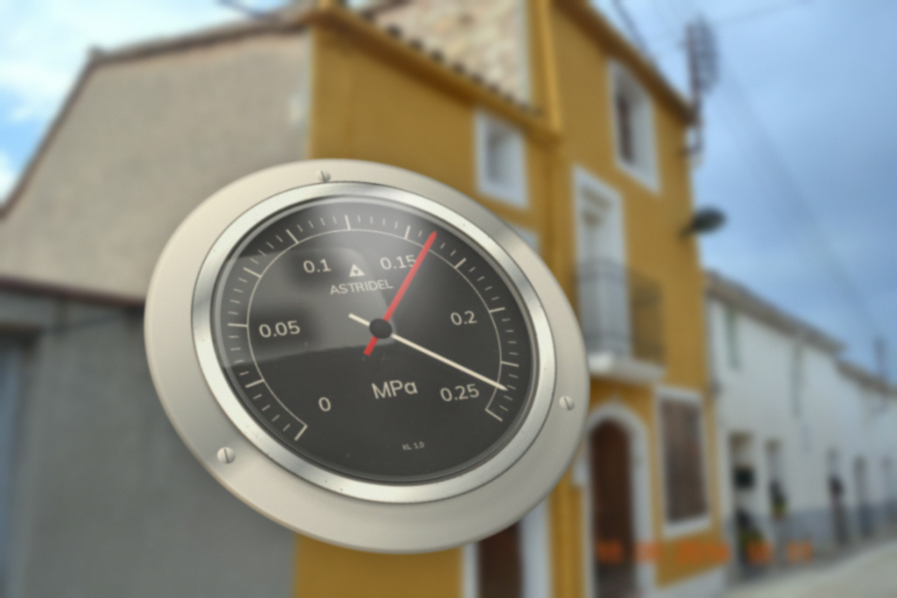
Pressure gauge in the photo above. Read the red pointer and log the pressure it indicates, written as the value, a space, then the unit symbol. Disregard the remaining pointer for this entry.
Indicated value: 0.16 MPa
